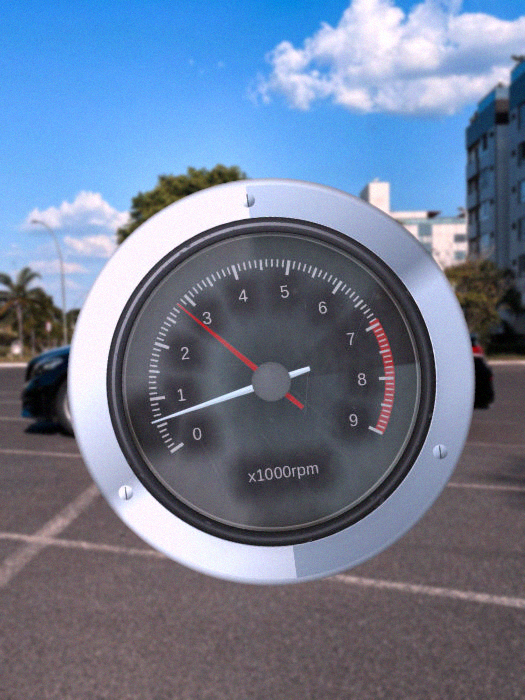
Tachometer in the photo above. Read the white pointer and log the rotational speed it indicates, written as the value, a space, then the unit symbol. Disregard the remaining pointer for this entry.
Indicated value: 600 rpm
